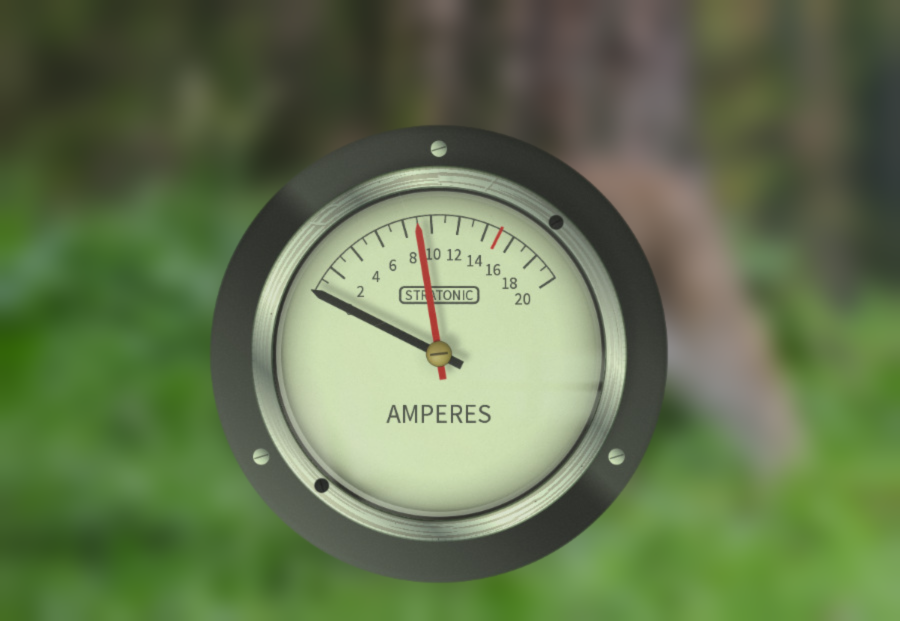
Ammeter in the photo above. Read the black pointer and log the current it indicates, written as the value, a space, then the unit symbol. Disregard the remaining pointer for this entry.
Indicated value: 0 A
